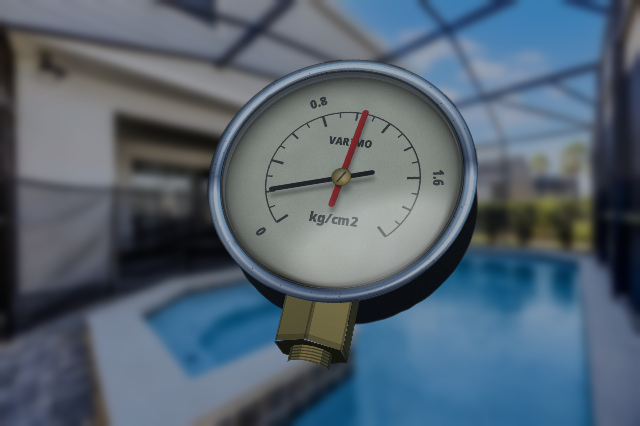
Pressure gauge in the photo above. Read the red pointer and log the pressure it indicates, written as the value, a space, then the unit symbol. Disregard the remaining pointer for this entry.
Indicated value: 1.05 kg/cm²
